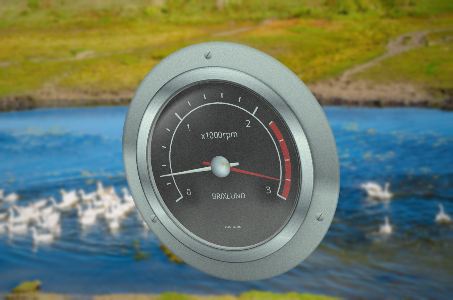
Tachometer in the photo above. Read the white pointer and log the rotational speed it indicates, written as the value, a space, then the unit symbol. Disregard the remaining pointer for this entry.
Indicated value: 300 rpm
